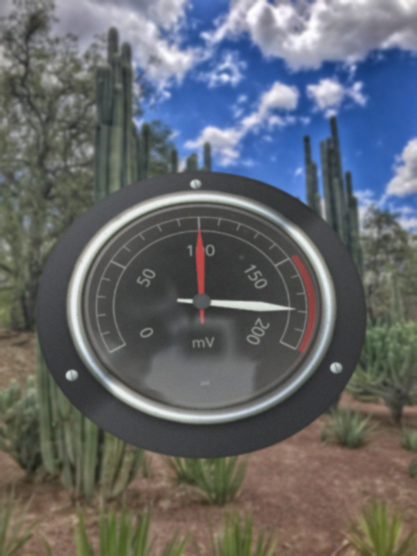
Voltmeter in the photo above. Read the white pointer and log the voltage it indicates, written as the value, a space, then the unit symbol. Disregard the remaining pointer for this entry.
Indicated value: 180 mV
